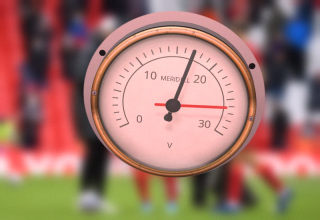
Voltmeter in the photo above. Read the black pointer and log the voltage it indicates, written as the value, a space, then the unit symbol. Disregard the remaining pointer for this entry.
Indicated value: 17 V
